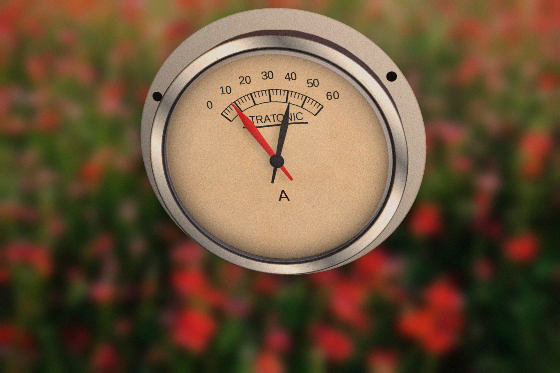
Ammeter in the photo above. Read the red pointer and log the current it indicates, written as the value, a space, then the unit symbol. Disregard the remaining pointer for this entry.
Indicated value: 10 A
